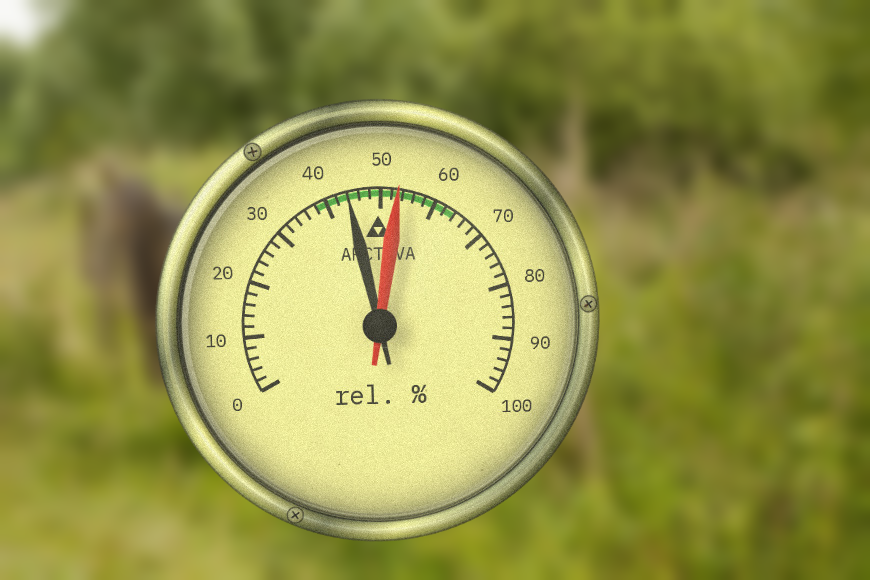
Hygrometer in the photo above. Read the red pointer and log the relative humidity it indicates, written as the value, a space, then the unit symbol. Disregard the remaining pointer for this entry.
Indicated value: 53 %
